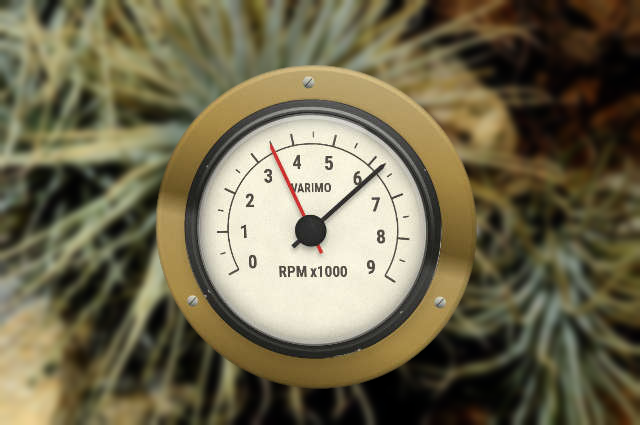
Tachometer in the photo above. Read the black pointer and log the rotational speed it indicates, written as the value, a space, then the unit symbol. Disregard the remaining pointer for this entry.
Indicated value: 6250 rpm
